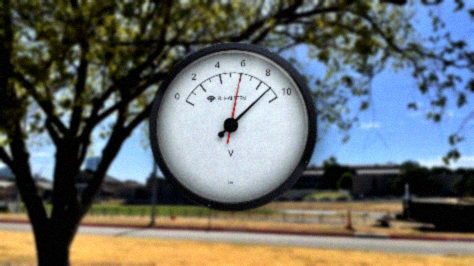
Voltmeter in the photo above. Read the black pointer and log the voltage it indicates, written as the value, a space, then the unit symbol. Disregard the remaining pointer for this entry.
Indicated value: 9 V
